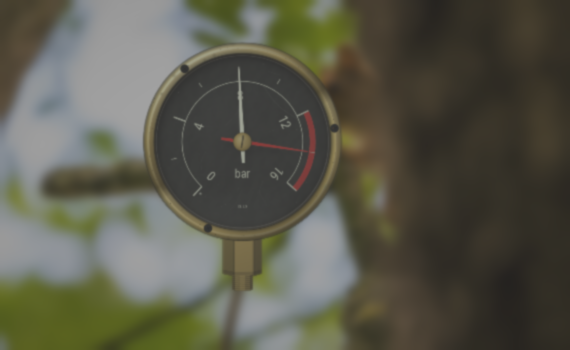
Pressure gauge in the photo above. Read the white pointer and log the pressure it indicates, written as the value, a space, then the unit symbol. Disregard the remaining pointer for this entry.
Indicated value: 8 bar
